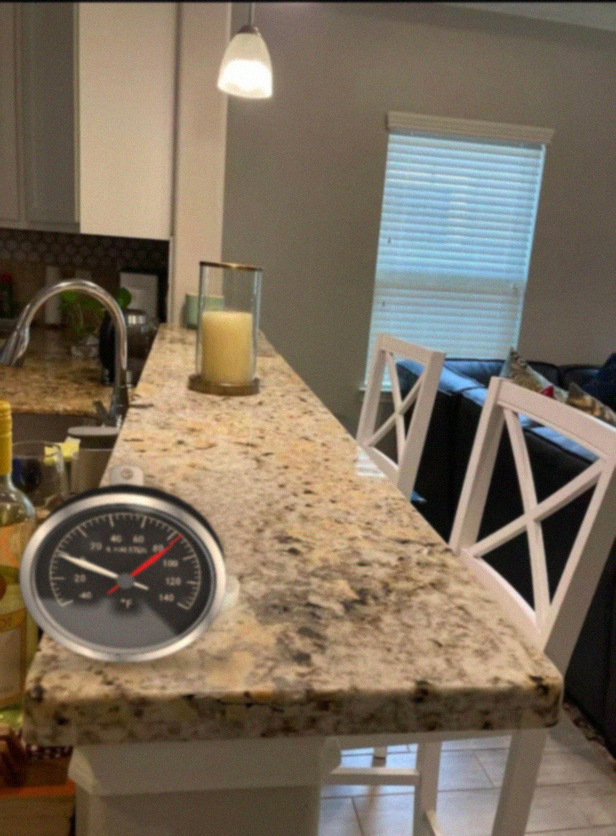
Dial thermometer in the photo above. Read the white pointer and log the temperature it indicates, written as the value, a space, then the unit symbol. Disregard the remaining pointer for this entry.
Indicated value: 0 °F
